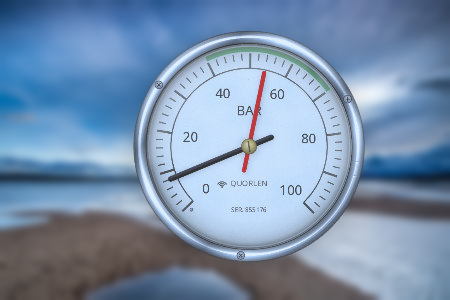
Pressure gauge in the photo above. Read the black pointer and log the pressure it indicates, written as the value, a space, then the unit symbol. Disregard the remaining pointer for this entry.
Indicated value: 8 bar
